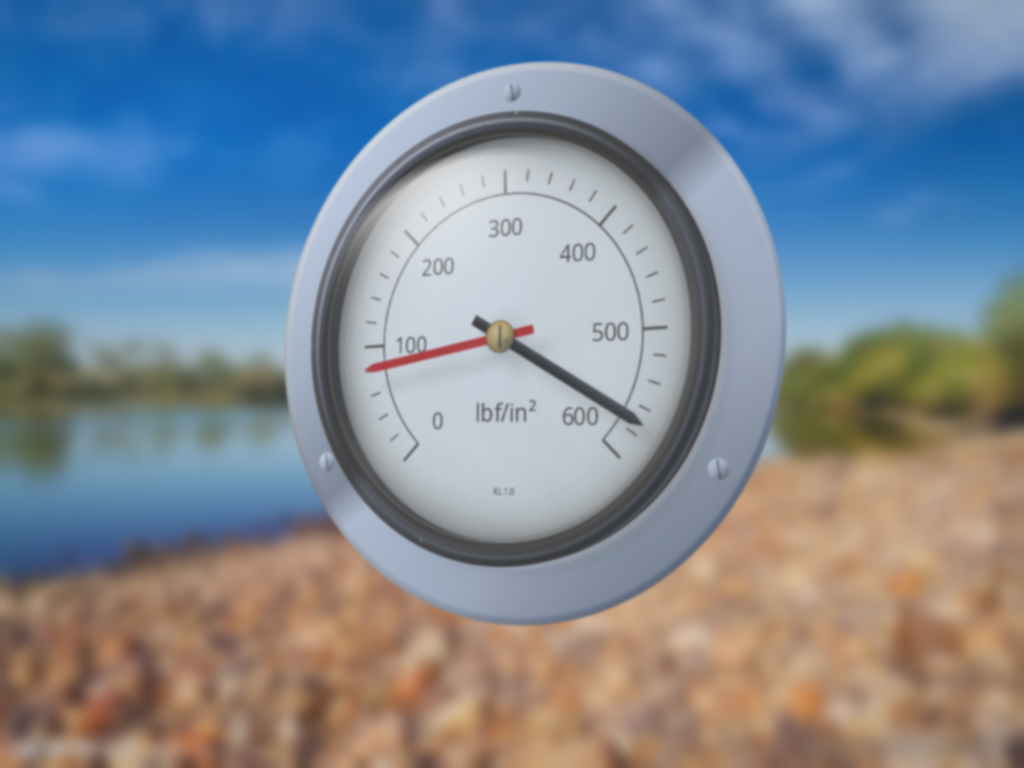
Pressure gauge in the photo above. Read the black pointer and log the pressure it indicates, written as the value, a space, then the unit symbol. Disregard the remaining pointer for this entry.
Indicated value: 570 psi
